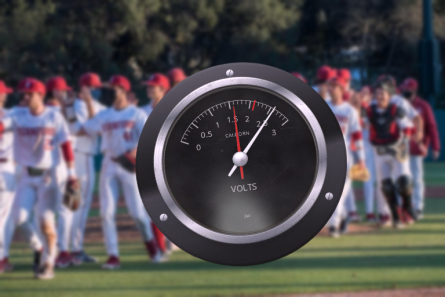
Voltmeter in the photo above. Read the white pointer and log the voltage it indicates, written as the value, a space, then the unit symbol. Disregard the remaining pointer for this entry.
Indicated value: 2.6 V
